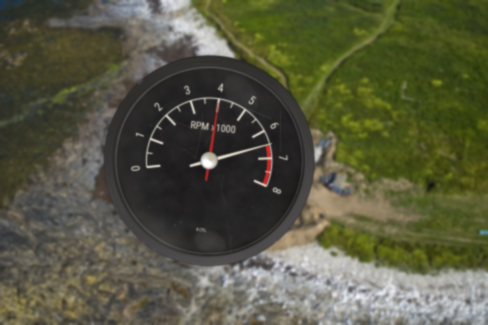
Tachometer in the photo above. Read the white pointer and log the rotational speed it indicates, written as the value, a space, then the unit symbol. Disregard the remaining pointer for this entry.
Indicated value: 6500 rpm
